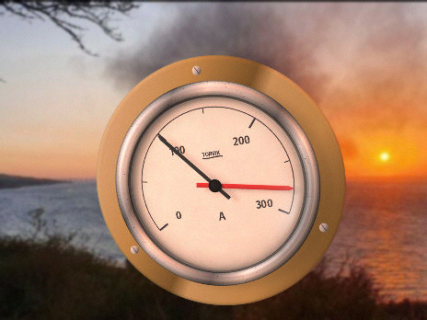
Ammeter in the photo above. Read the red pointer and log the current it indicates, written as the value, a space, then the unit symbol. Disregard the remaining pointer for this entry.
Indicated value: 275 A
